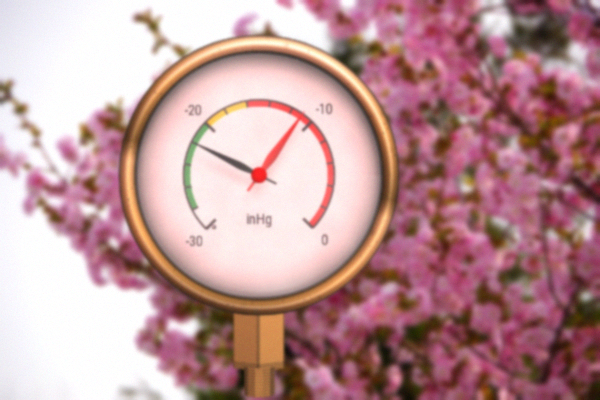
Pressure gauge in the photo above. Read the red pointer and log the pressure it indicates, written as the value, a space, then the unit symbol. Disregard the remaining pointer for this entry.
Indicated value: -11 inHg
